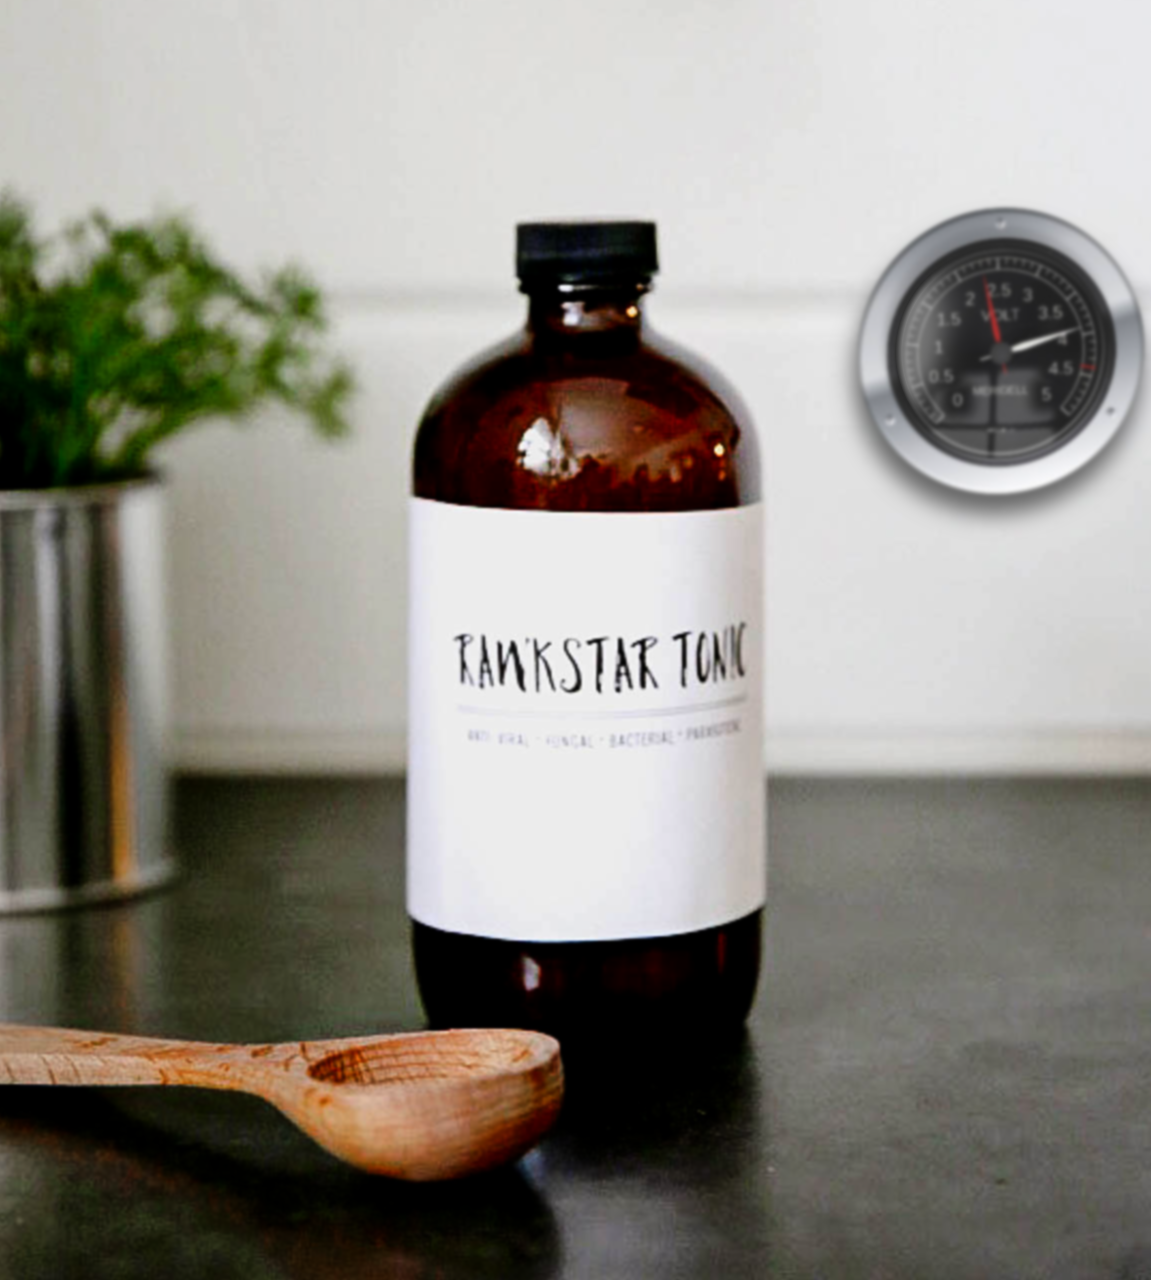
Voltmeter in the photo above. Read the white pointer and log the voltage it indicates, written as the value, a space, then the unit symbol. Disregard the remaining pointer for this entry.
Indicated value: 3.9 V
